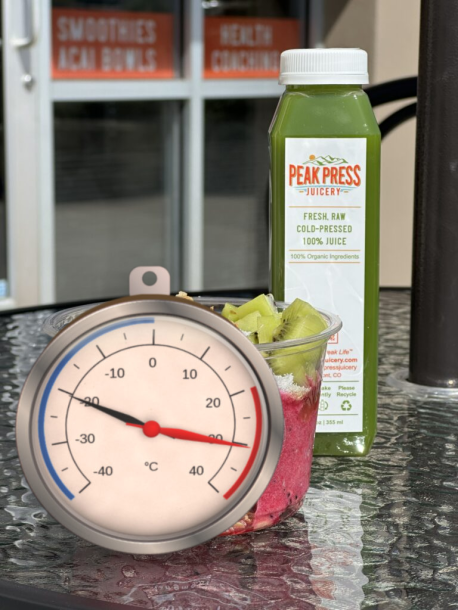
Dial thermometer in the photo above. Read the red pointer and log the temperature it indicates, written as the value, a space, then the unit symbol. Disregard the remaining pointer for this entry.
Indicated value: 30 °C
